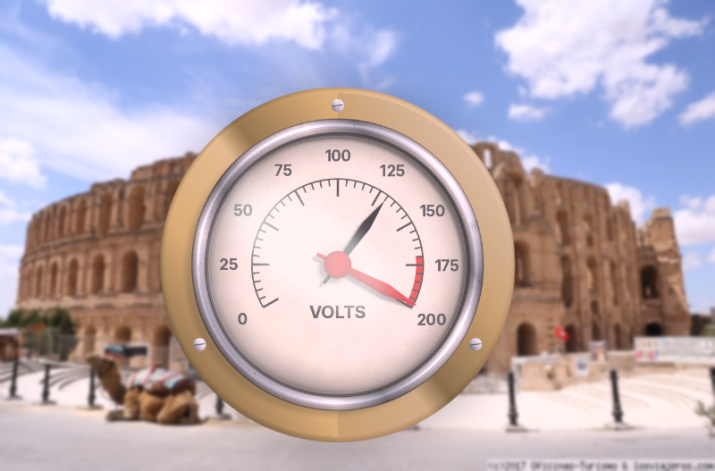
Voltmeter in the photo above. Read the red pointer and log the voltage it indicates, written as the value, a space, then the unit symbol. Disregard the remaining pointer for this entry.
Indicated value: 197.5 V
